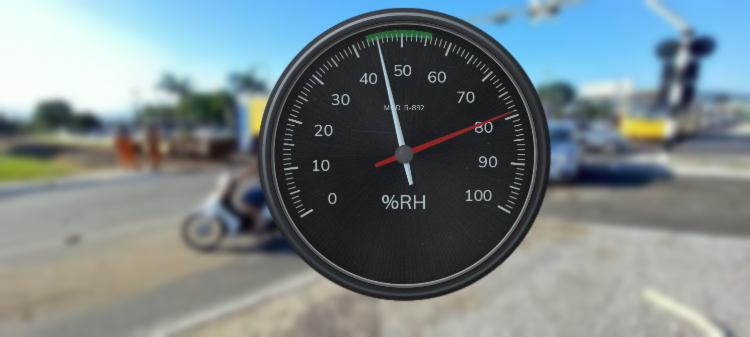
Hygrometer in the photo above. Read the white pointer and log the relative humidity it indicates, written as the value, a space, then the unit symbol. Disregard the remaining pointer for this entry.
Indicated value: 45 %
